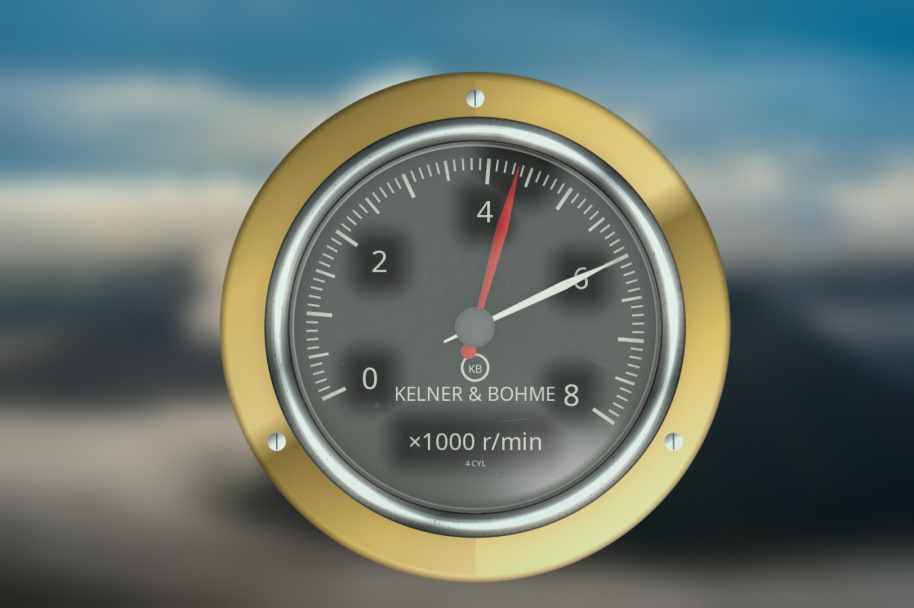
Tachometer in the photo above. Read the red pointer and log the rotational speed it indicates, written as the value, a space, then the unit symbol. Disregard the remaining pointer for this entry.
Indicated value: 4350 rpm
